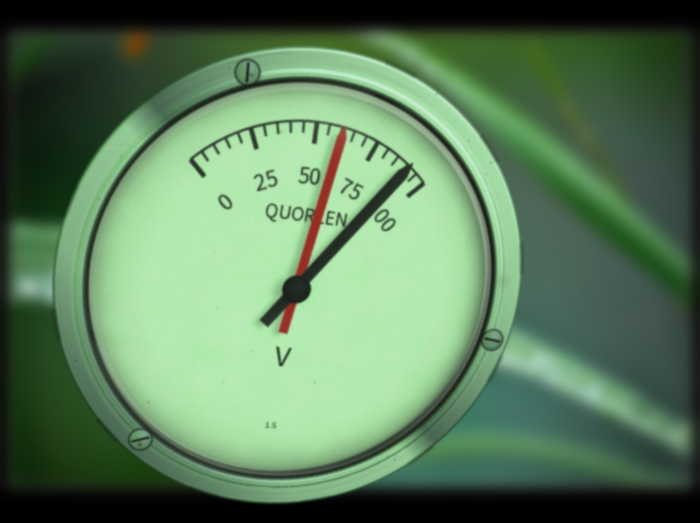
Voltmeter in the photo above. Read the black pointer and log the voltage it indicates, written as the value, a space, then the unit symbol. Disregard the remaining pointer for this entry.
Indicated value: 90 V
